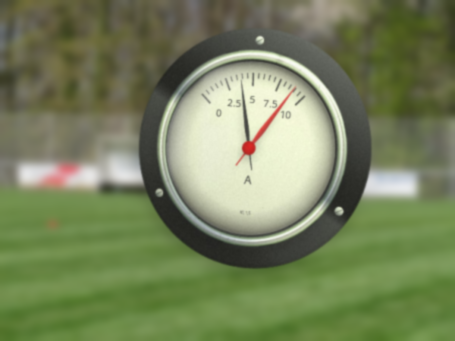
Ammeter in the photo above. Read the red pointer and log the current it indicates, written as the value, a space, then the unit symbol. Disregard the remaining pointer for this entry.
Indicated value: 9 A
